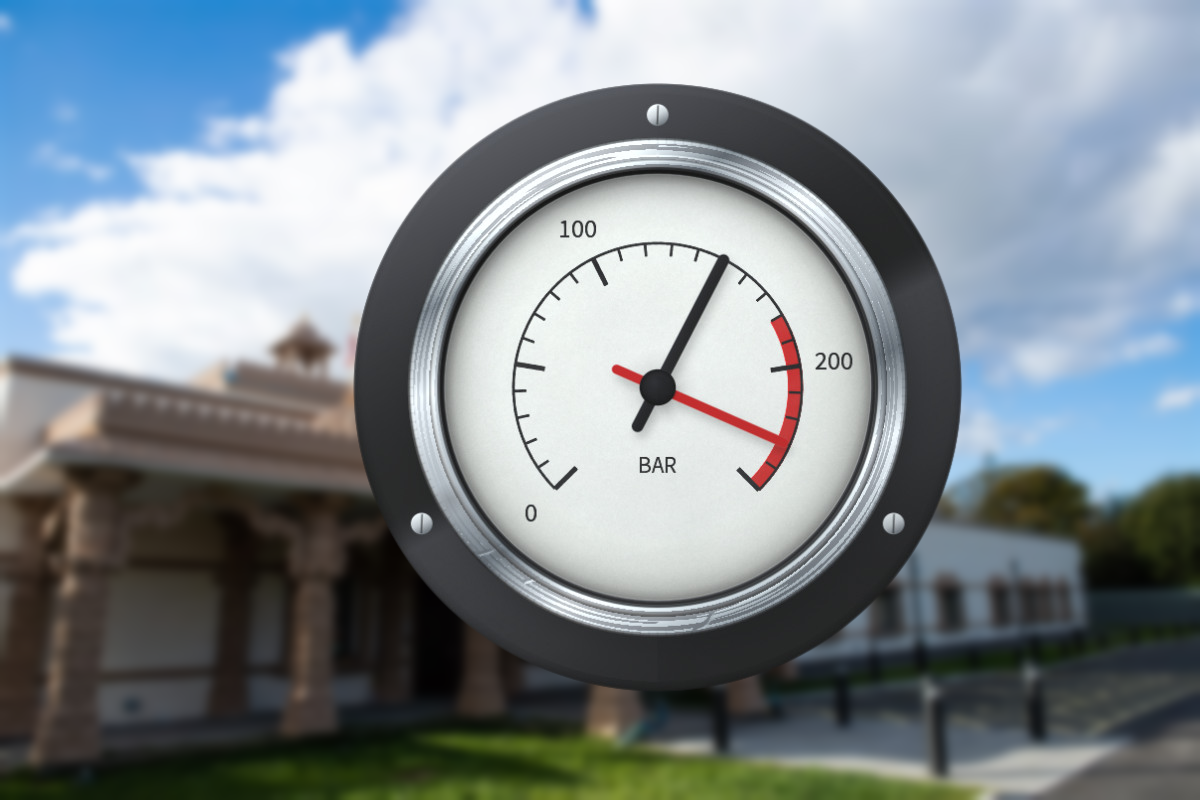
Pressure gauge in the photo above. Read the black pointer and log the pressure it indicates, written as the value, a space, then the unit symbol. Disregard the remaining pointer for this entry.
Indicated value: 150 bar
